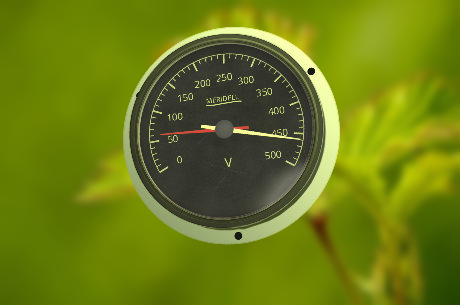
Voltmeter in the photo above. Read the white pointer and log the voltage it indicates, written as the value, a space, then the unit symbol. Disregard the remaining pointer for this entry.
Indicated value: 460 V
